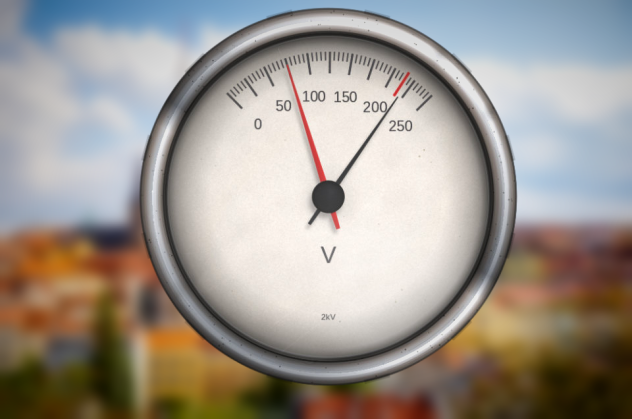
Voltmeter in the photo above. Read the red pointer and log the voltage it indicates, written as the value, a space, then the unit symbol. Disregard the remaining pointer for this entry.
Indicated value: 75 V
